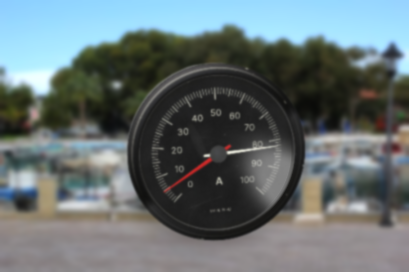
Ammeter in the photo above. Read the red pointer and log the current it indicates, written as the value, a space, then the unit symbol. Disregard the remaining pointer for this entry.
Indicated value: 5 A
